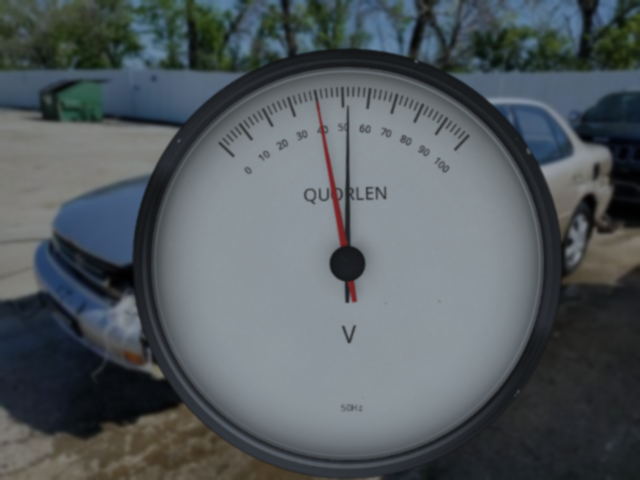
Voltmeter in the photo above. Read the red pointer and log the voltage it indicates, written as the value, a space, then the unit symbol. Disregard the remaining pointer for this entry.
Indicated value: 40 V
